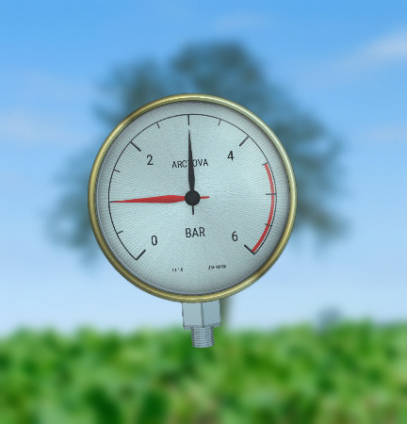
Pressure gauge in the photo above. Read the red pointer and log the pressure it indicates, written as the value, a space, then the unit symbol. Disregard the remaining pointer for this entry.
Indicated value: 1 bar
